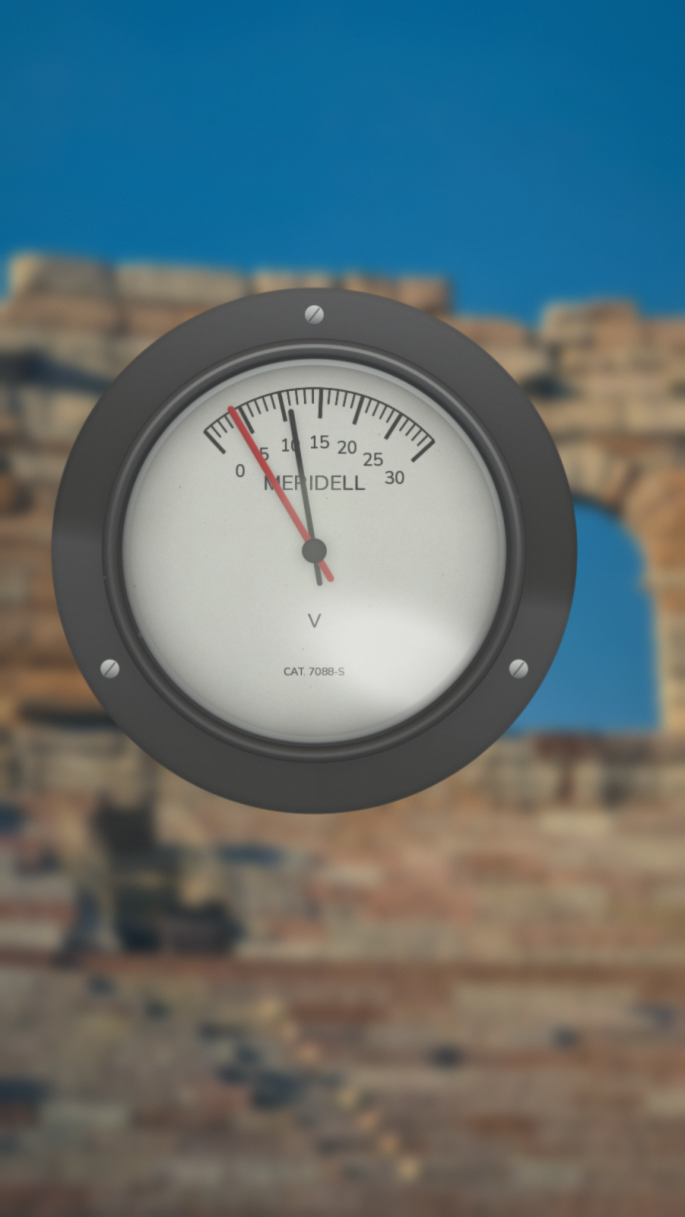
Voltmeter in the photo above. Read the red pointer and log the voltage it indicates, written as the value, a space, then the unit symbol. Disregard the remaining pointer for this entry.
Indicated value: 4 V
